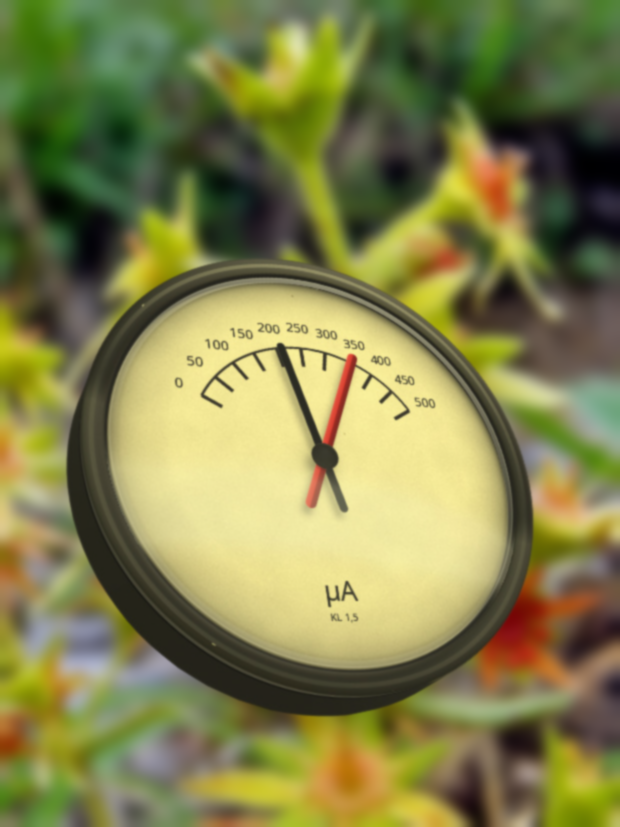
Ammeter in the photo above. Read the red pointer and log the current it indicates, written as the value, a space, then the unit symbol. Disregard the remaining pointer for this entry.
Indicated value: 350 µA
